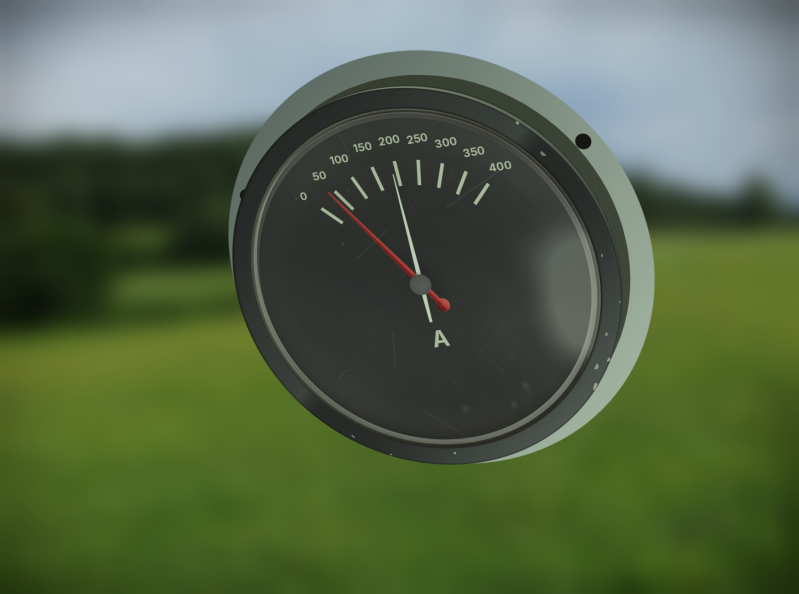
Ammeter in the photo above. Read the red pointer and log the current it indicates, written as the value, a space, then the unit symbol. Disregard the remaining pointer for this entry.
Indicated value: 50 A
